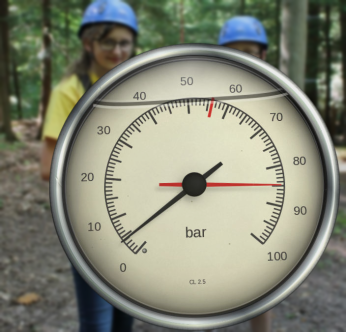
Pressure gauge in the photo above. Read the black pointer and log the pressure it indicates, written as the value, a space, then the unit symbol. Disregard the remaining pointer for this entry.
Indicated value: 4 bar
